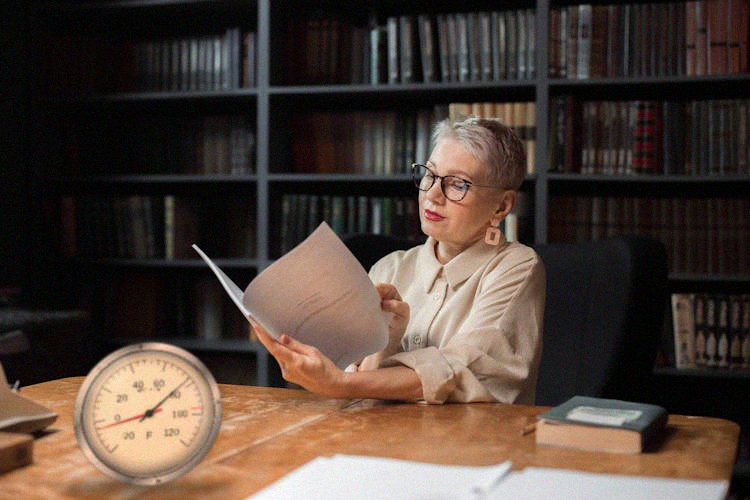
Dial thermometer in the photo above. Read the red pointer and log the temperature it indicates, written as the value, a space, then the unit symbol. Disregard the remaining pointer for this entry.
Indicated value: -4 °F
